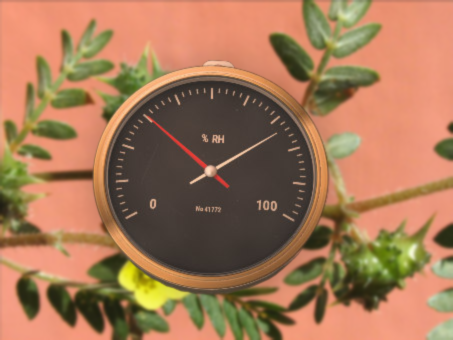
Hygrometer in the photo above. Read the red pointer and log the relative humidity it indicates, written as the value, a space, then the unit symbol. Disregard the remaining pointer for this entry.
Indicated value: 30 %
